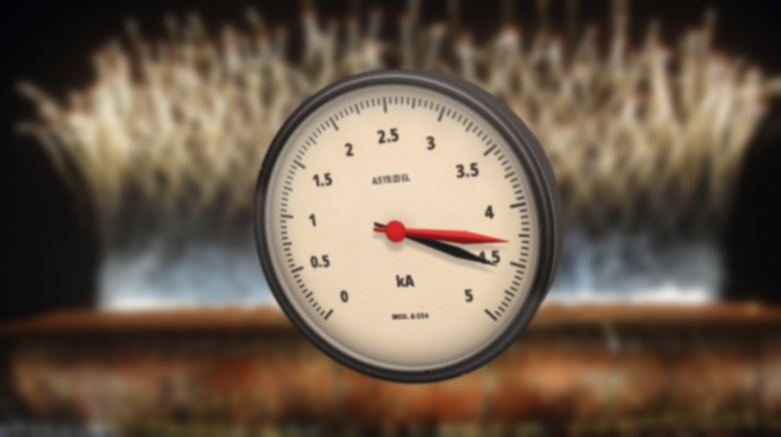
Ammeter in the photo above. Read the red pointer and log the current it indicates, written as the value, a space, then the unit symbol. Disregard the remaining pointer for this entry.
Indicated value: 4.3 kA
